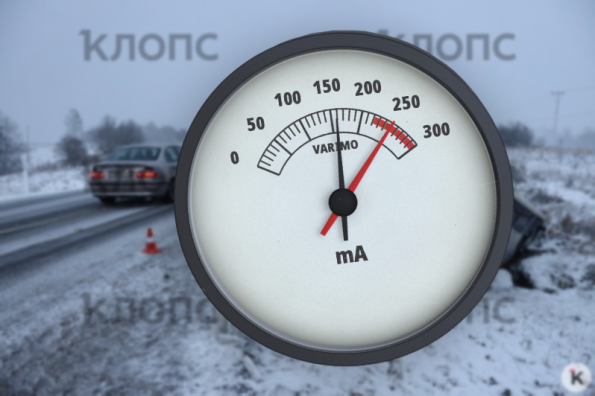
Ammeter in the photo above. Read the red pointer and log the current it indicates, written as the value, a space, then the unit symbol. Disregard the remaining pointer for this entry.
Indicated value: 250 mA
